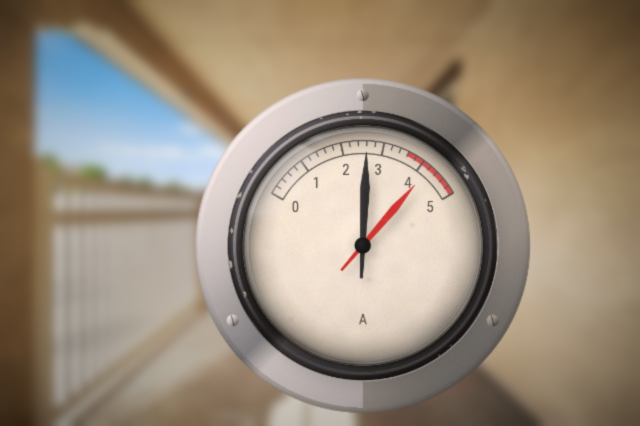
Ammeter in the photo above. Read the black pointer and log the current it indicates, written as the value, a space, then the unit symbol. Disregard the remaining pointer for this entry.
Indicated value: 2.6 A
